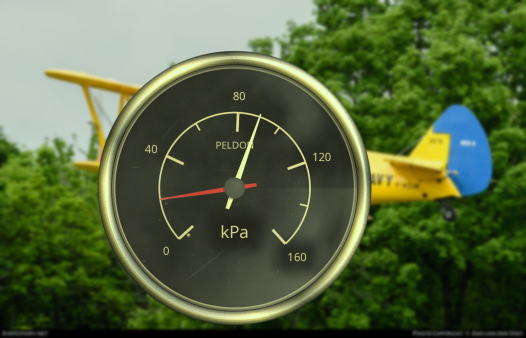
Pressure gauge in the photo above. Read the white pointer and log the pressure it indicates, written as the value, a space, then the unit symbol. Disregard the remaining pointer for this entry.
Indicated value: 90 kPa
